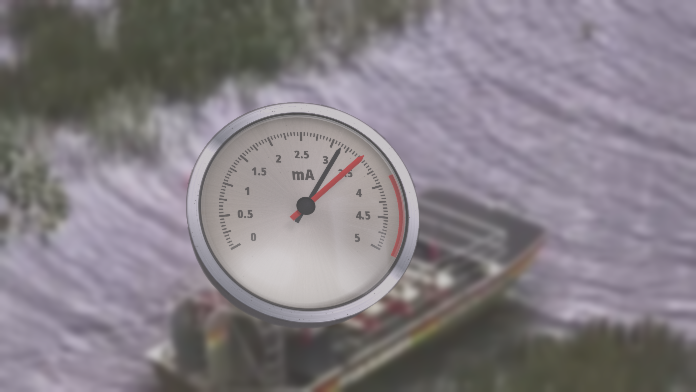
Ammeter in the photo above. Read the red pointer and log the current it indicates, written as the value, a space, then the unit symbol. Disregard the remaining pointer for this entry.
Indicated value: 3.5 mA
